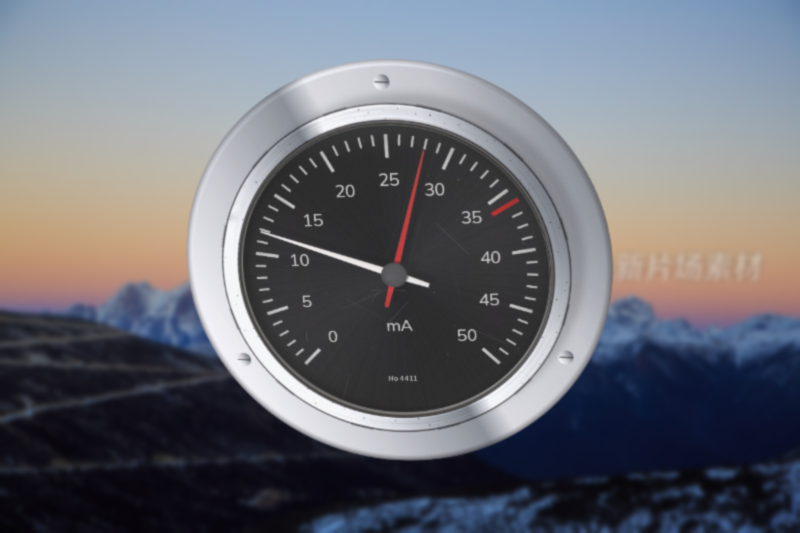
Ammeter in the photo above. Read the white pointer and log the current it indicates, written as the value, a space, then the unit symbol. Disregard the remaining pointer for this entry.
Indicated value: 12 mA
